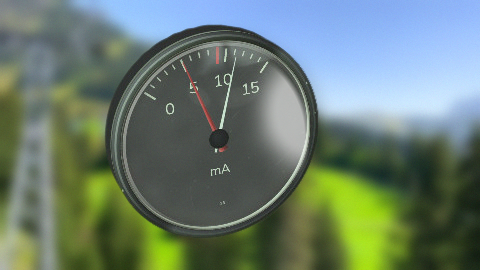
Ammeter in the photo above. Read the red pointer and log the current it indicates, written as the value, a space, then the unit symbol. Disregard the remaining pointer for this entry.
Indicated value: 5 mA
